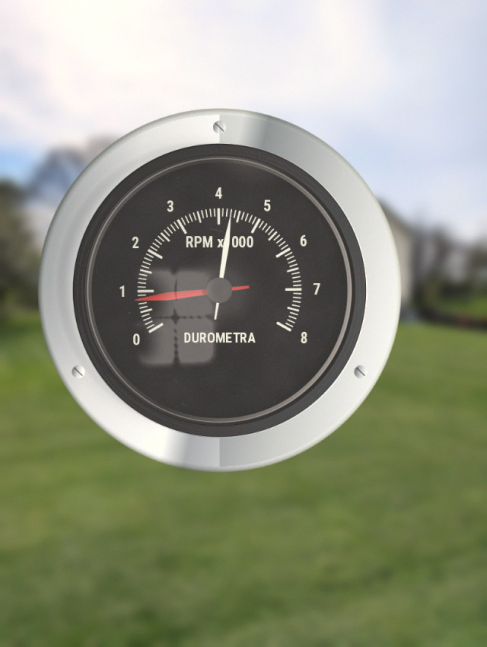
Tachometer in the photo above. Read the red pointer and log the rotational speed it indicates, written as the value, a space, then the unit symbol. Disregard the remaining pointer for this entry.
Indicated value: 800 rpm
